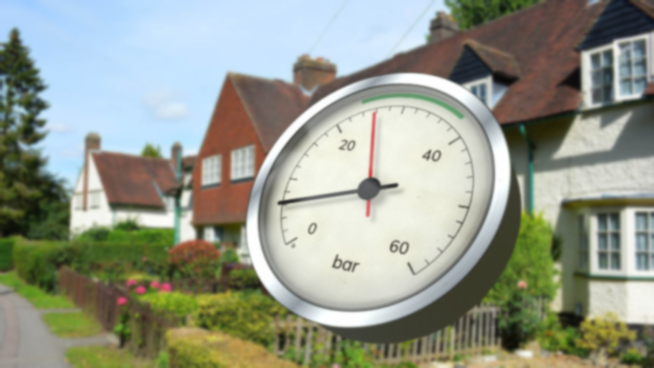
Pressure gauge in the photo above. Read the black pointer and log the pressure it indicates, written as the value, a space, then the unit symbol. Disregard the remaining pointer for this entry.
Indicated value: 6 bar
